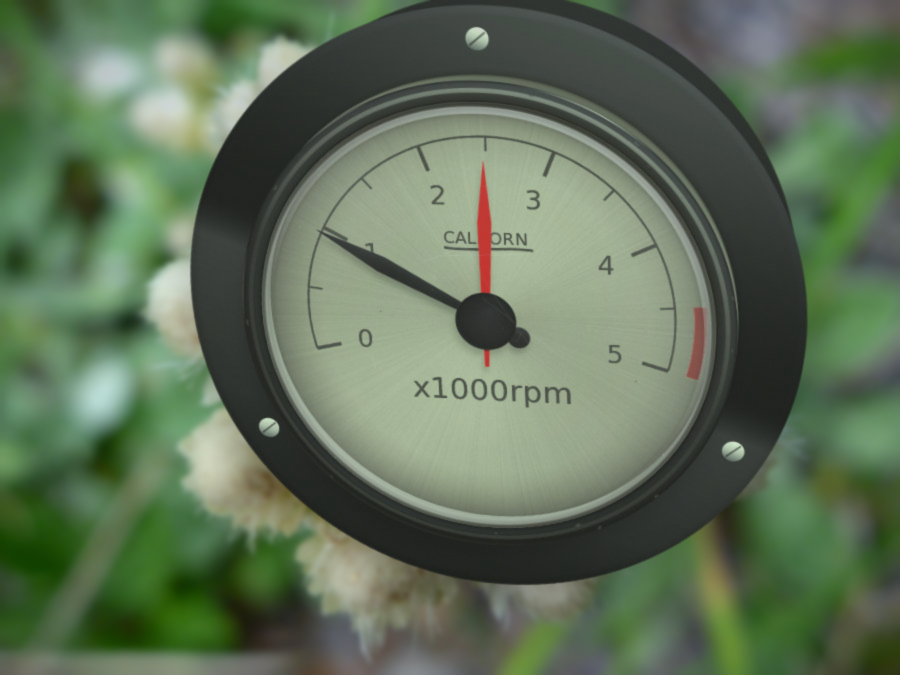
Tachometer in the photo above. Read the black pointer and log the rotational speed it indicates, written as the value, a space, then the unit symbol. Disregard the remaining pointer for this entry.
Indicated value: 1000 rpm
